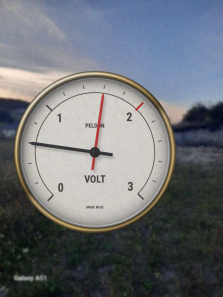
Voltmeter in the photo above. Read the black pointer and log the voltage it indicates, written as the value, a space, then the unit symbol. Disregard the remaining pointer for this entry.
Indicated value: 0.6 V
